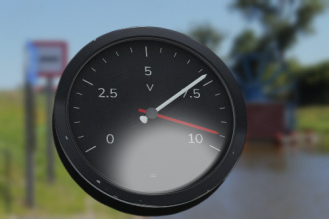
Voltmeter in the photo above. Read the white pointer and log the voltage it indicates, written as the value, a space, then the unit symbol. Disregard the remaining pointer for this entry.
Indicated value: 7.25 V
